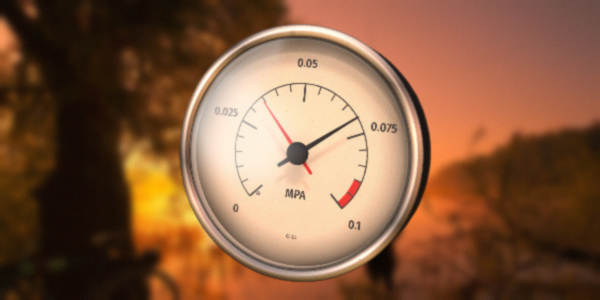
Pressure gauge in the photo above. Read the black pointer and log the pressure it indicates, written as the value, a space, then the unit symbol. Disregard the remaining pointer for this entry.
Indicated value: 0.07 MPa
